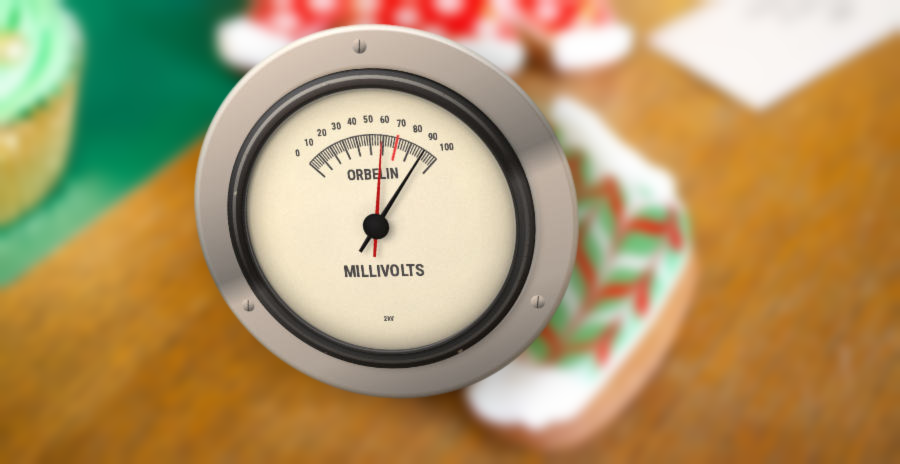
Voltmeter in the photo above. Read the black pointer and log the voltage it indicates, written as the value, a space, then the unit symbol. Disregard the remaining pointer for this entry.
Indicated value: 90 mV
